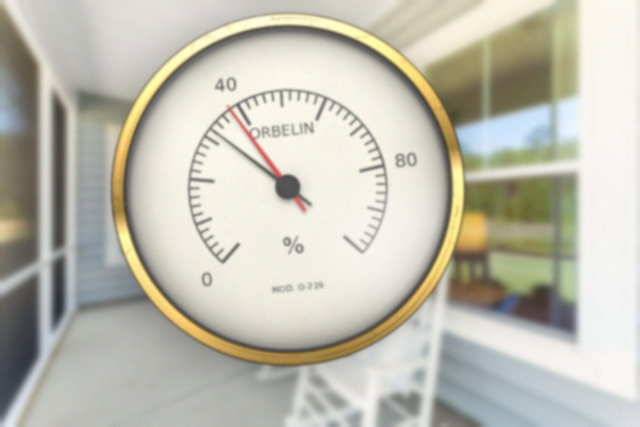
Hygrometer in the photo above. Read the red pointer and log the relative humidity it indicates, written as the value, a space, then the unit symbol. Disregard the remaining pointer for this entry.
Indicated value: 38 %
